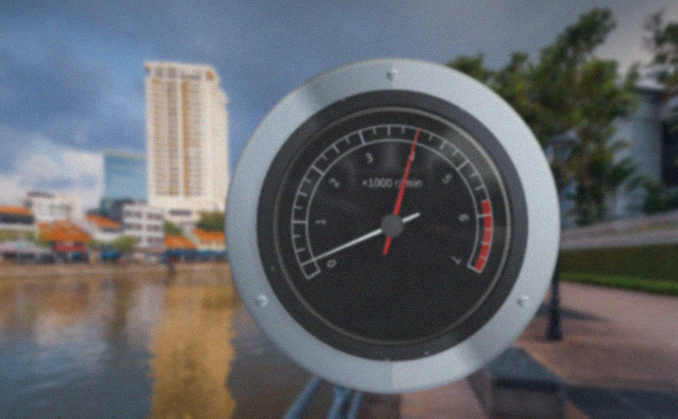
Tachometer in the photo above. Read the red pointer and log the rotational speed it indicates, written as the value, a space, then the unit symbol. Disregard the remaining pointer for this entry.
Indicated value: 4000 rpm
